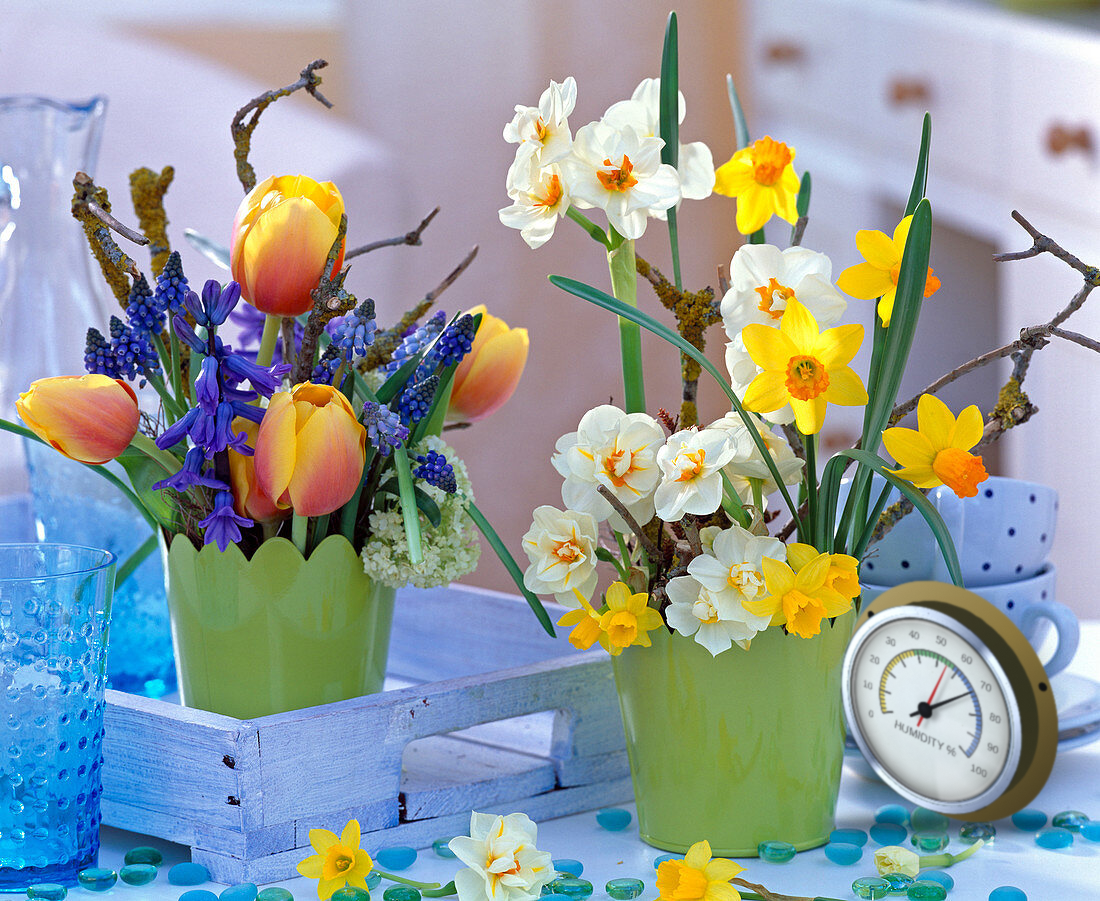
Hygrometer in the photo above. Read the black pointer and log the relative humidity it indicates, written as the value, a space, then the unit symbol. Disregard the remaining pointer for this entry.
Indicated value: 70 %
